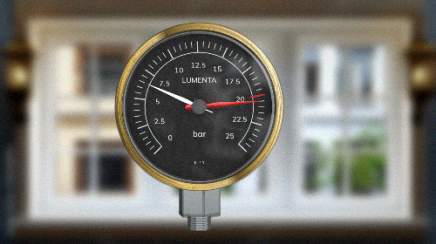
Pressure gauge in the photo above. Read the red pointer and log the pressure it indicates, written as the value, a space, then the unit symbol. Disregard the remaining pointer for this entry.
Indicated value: 20.5 bar
